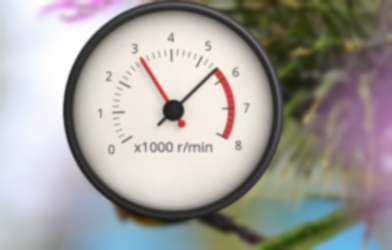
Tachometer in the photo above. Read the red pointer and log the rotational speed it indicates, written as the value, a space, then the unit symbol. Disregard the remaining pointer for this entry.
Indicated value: 3000 rpm
